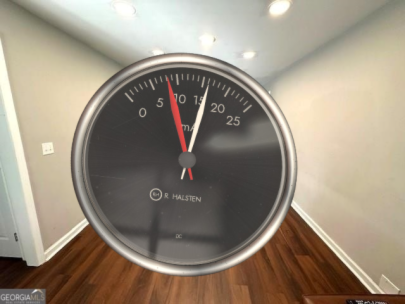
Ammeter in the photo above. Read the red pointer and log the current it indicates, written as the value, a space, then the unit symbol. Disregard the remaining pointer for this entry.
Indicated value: 8 mA
